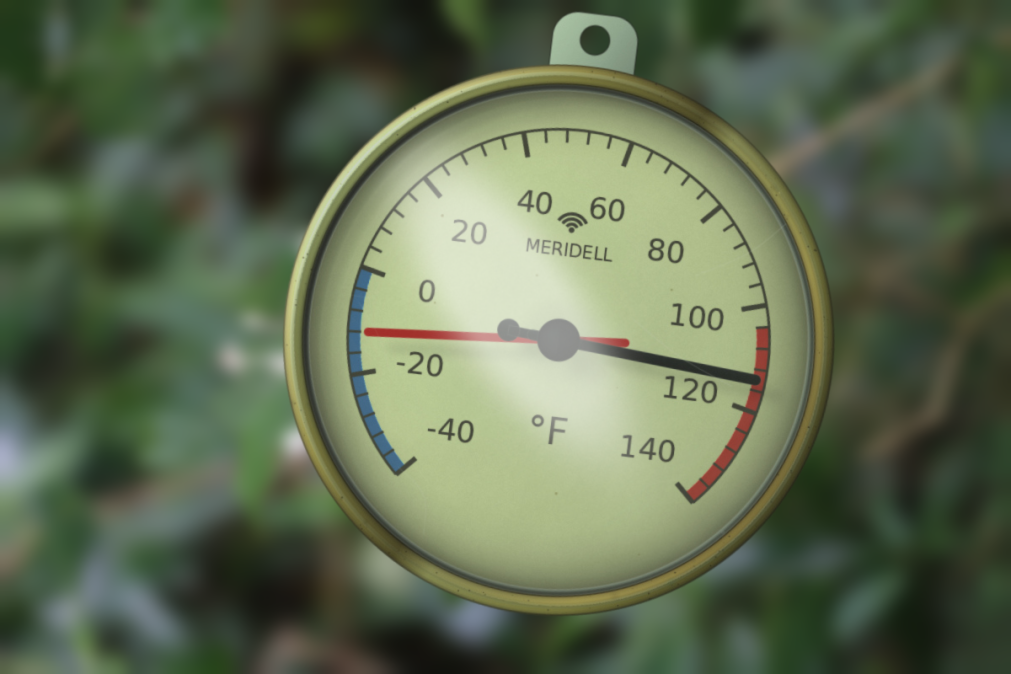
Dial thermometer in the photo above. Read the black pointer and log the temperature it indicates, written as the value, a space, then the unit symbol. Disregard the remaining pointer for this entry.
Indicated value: 114 °F
